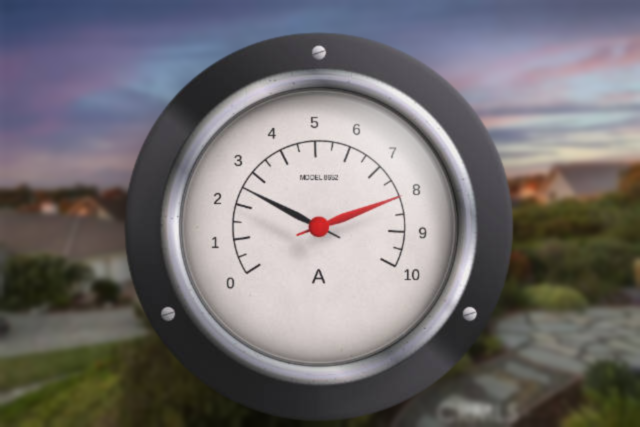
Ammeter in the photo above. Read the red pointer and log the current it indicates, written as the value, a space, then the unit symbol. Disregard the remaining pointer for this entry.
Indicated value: 8 A
